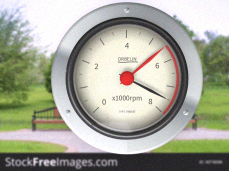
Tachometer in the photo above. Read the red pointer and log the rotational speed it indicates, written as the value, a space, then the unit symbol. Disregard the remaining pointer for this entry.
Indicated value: 5500 rpm
